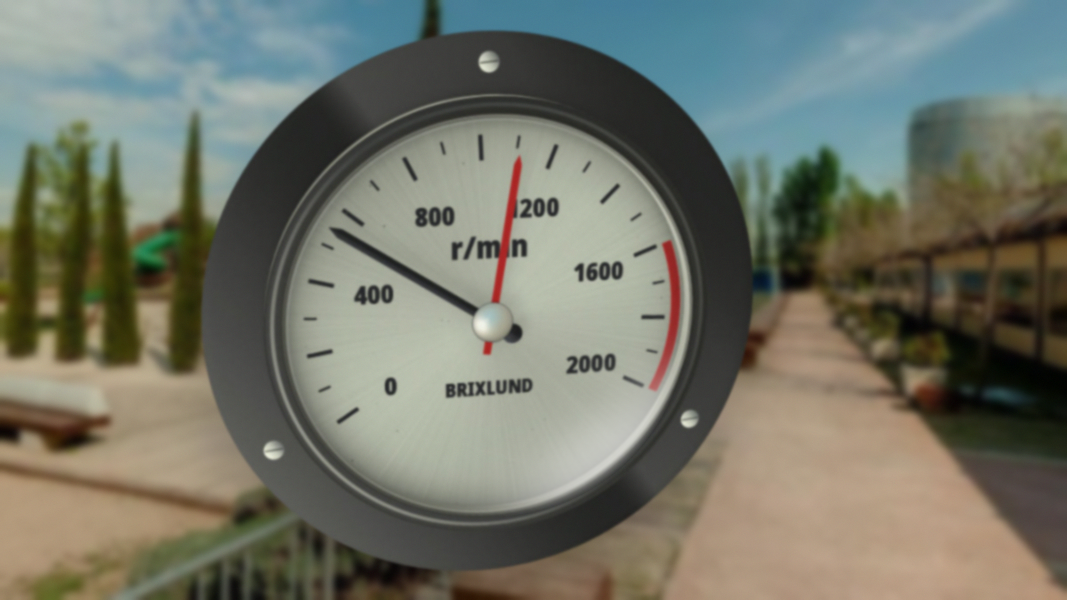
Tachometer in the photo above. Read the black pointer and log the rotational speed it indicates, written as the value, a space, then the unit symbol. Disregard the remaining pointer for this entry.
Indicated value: 550 rpm
